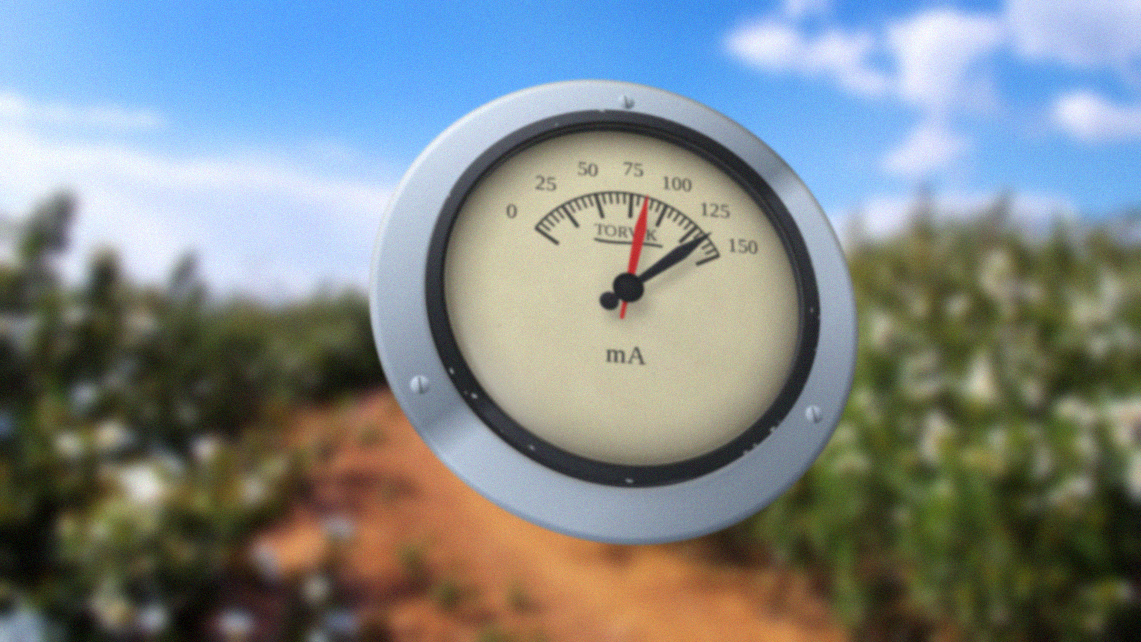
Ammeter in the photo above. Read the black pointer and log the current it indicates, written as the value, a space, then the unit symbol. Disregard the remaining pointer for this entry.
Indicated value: 135 mA
